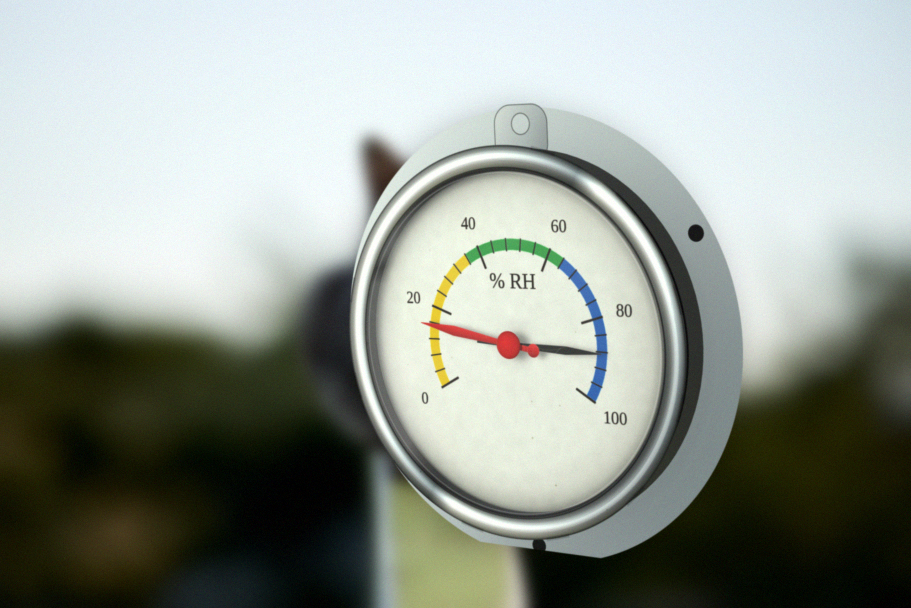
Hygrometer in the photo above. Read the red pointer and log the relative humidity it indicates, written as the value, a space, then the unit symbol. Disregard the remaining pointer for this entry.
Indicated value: 16 %
